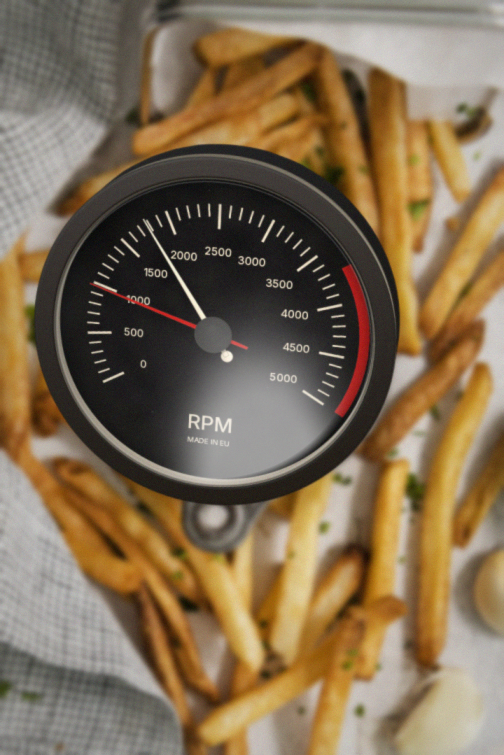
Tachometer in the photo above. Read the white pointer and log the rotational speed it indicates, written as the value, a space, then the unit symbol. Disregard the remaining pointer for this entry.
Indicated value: 1800 rpm
